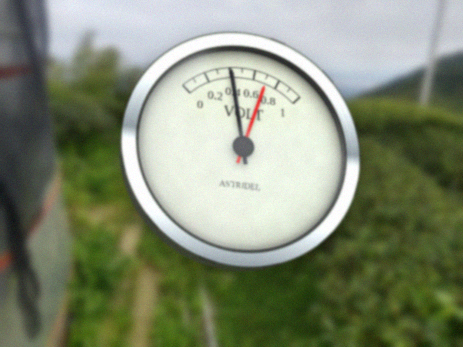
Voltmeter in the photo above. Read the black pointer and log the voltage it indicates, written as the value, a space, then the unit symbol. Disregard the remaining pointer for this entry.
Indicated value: 0.4 V
